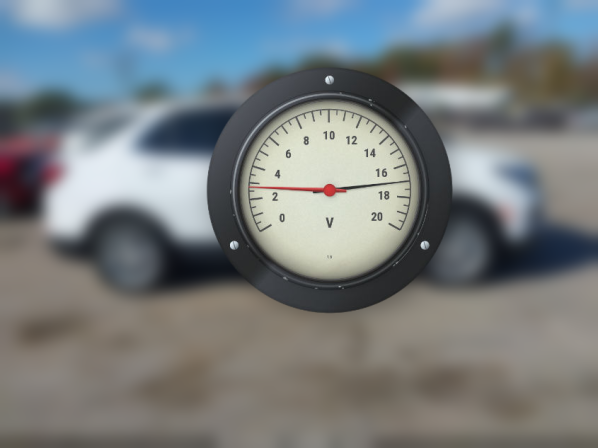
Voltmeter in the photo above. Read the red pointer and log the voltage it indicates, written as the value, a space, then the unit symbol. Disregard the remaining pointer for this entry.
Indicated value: 2.75 V
